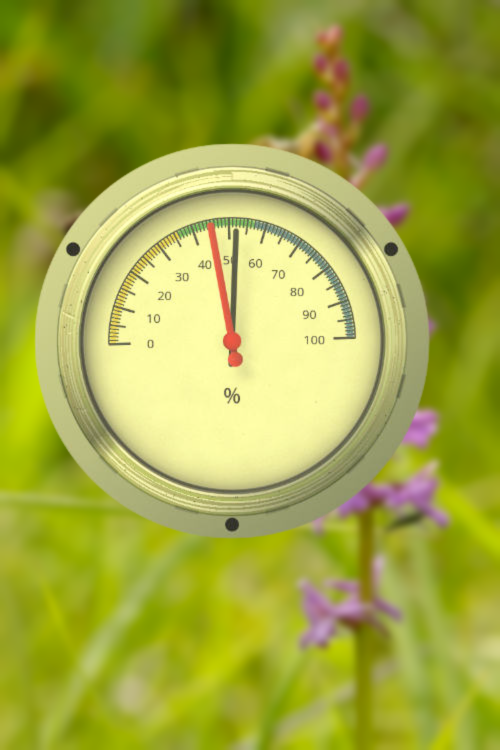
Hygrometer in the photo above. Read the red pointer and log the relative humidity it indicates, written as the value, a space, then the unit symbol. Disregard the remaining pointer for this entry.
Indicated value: 45 %
